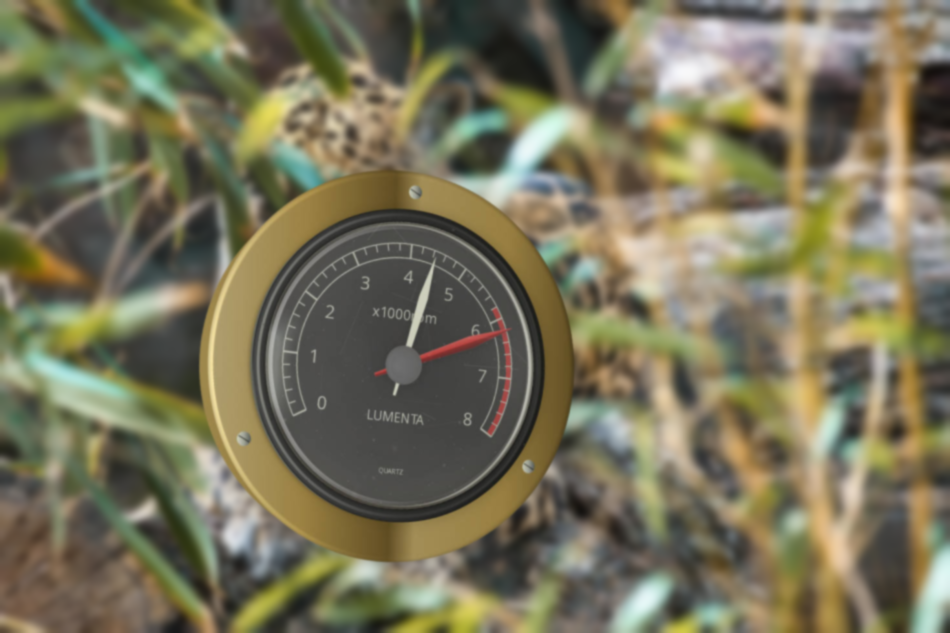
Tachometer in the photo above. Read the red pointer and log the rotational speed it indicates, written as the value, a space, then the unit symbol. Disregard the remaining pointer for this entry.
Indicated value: 6200 rpm
